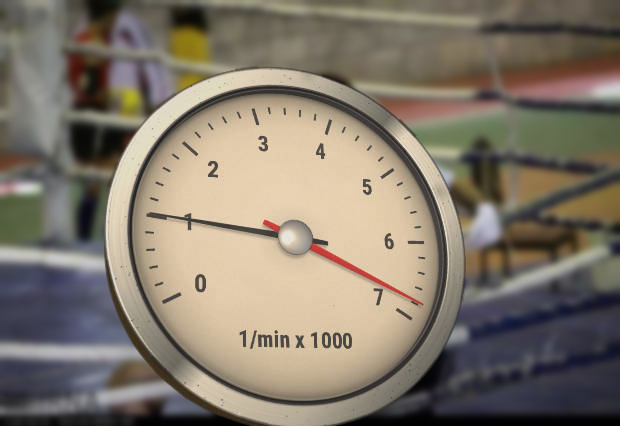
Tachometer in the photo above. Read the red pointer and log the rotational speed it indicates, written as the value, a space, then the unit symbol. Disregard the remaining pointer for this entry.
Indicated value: 6800 rpm
